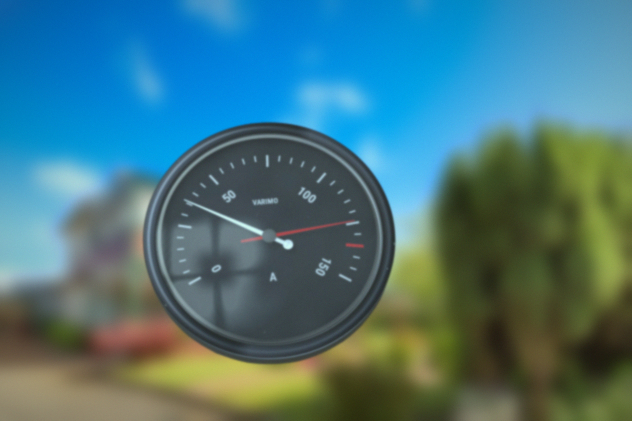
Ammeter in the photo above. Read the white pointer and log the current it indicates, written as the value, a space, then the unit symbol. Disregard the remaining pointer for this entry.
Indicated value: 35 A
